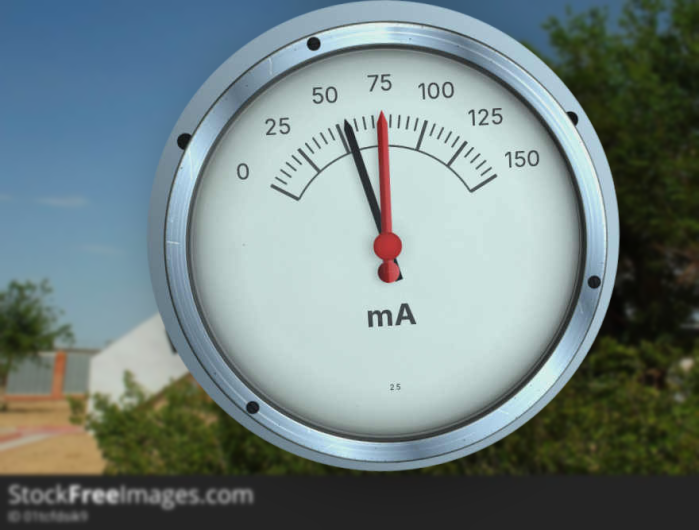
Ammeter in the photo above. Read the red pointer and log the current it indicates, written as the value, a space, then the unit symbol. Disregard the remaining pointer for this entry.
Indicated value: 75 mA
